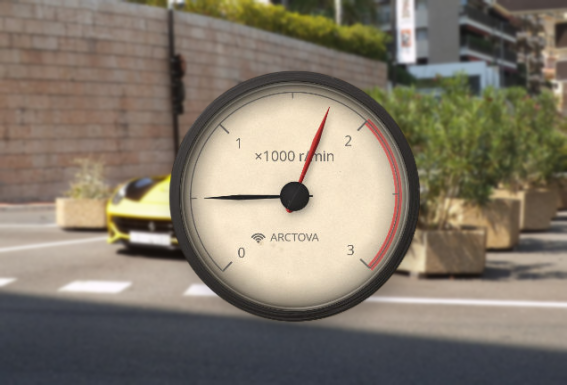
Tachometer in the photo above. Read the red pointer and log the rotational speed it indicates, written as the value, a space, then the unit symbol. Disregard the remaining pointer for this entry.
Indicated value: 1750 rpm
